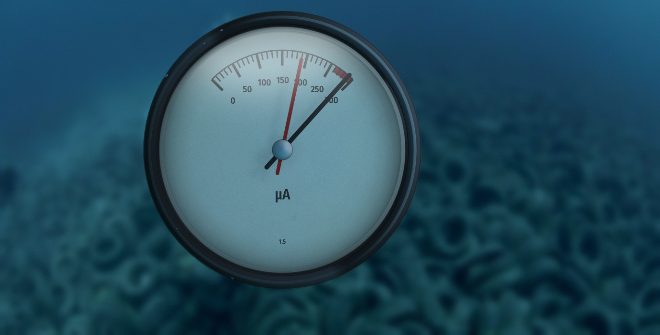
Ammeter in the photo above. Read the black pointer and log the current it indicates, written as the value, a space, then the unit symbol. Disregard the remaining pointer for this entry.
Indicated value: 290 µA
